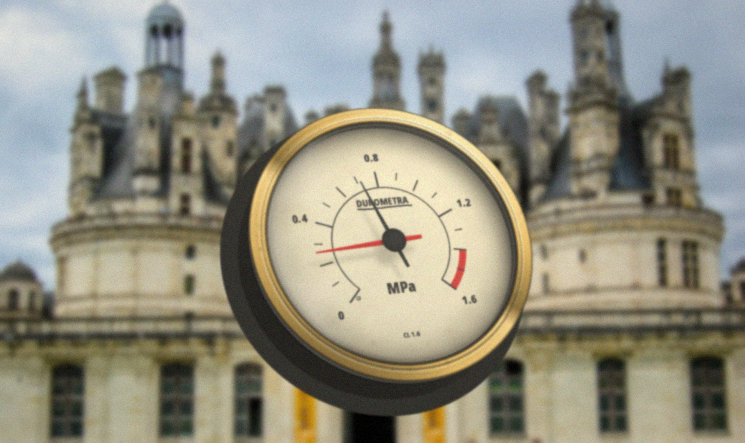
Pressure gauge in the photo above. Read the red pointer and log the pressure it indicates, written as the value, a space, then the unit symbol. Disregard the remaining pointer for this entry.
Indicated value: 0.25 MPa
